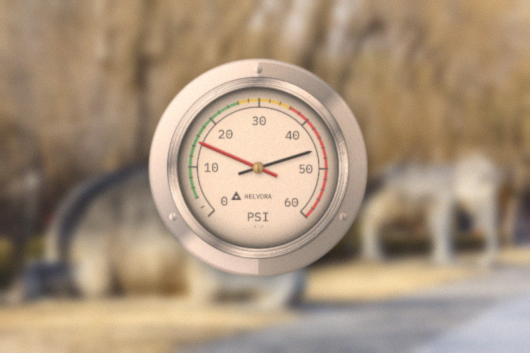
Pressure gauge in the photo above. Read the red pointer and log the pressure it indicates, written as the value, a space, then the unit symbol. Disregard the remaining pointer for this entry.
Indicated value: 15 psi
